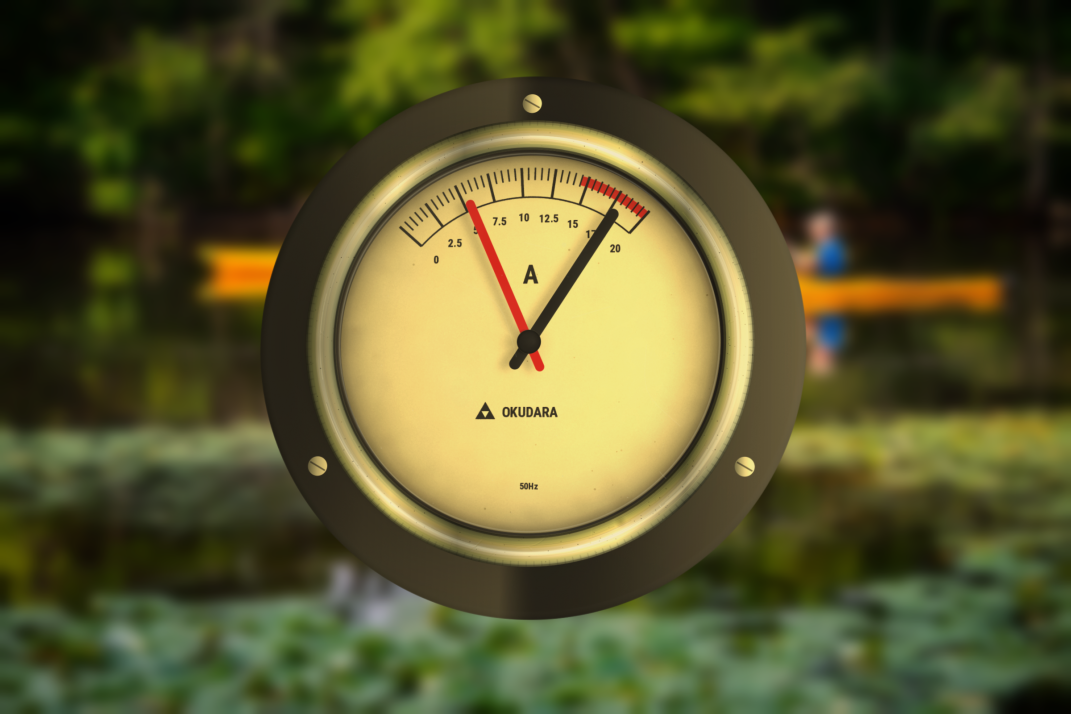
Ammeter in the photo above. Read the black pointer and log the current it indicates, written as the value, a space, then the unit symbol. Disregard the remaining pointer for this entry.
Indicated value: 18 A
